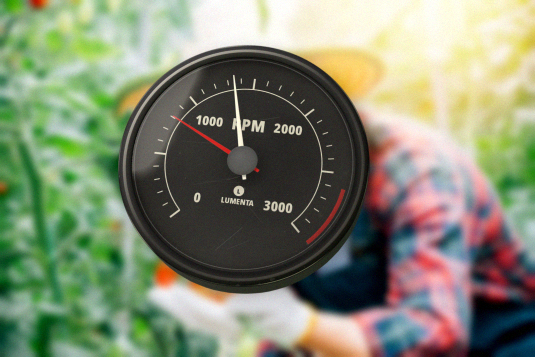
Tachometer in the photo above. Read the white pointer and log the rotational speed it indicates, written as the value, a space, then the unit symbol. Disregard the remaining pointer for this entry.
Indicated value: 1350 rpm
